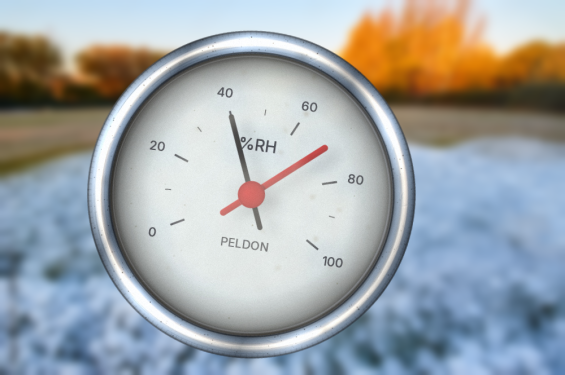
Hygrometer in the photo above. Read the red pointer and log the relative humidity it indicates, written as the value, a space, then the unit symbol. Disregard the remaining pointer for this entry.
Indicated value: 70 %
